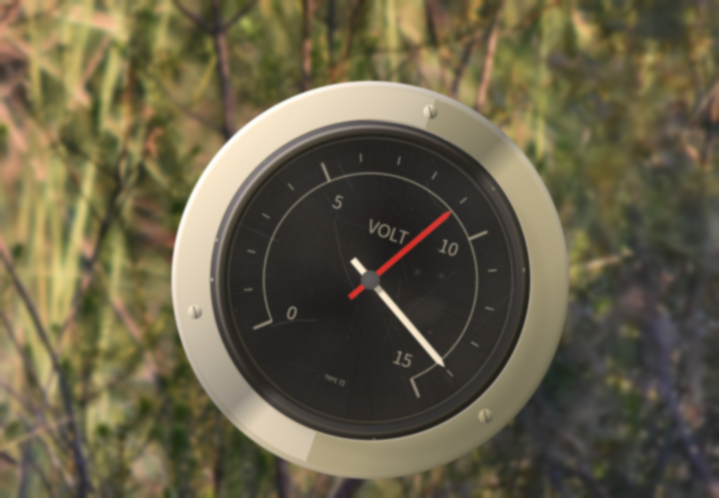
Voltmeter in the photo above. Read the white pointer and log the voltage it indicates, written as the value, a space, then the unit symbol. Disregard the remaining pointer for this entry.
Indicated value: 14 V
